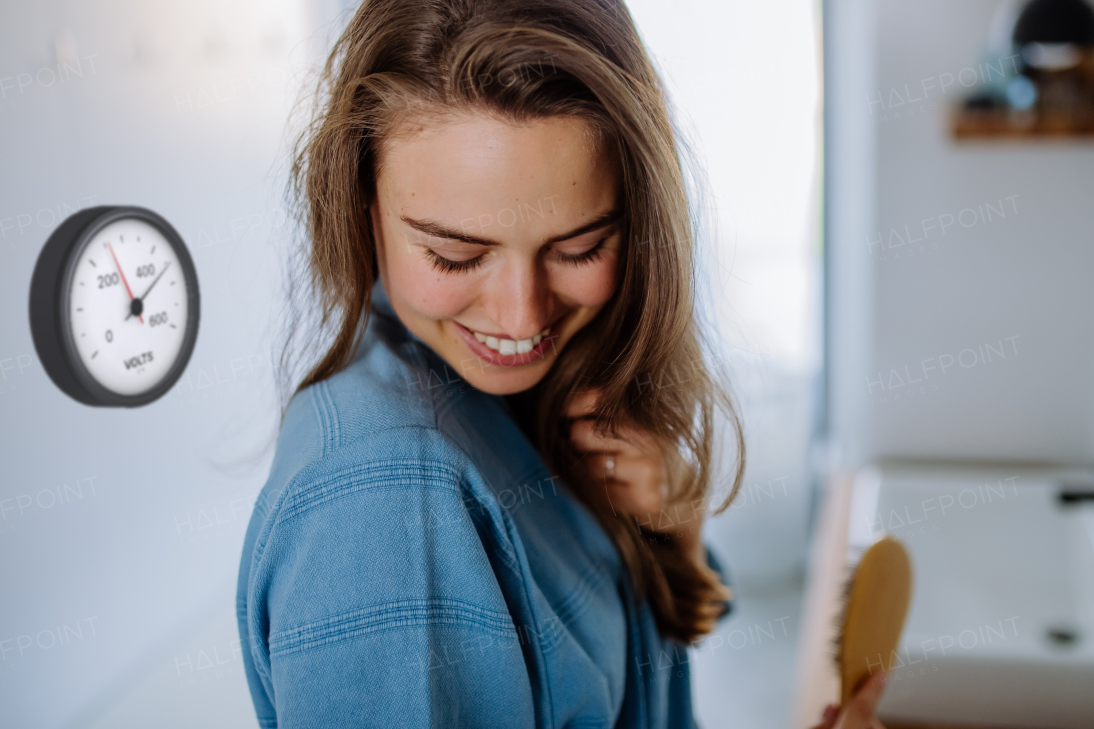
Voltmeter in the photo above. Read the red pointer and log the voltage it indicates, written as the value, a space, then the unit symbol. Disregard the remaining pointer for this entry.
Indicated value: 250 V
